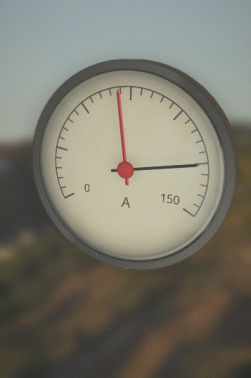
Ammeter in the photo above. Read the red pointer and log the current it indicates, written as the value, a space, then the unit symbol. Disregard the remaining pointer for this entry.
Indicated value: 70 A
